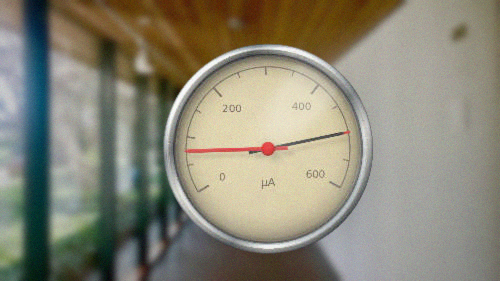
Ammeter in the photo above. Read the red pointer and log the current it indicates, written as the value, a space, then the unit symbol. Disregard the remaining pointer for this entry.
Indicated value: 75 µA
